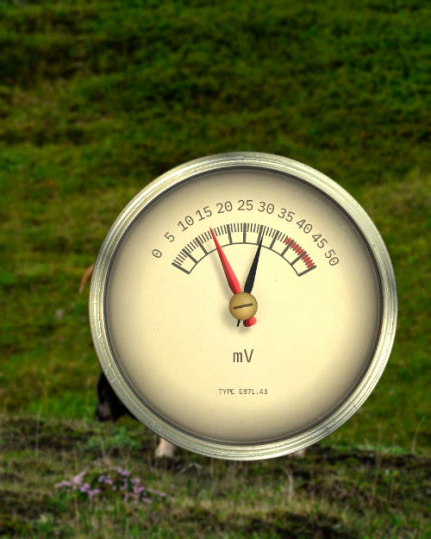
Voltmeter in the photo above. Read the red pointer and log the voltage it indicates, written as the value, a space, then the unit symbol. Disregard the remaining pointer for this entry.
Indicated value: 15 mV
